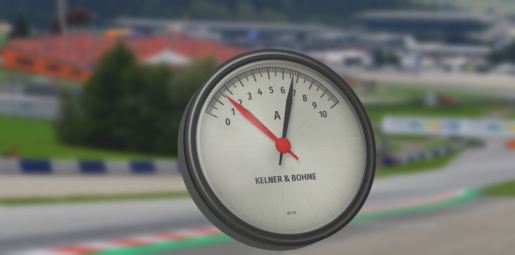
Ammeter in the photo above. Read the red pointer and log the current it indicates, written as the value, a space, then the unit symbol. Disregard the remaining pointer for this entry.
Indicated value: 1.5 A
